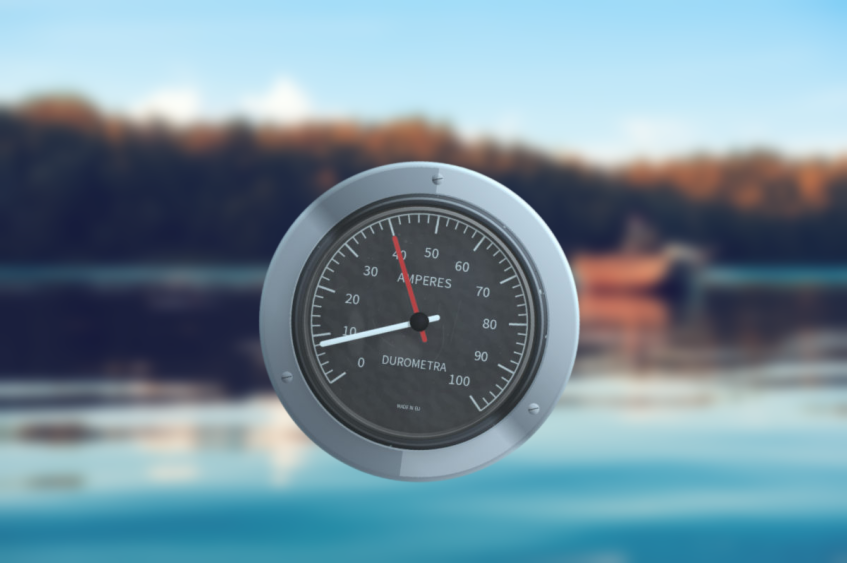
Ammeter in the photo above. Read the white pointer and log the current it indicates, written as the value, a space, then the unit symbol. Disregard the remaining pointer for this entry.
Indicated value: 8 A
